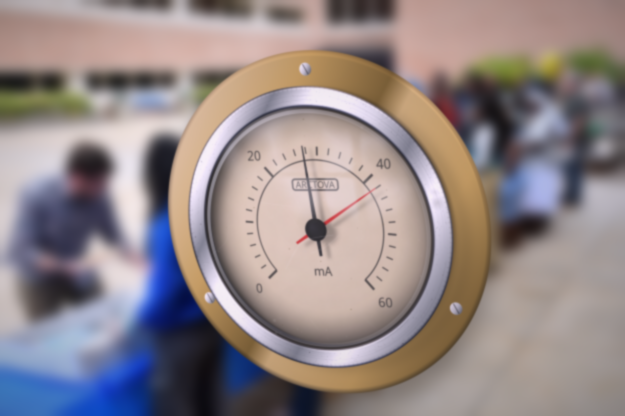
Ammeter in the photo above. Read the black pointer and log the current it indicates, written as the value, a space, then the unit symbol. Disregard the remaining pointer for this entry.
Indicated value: 28 mA
